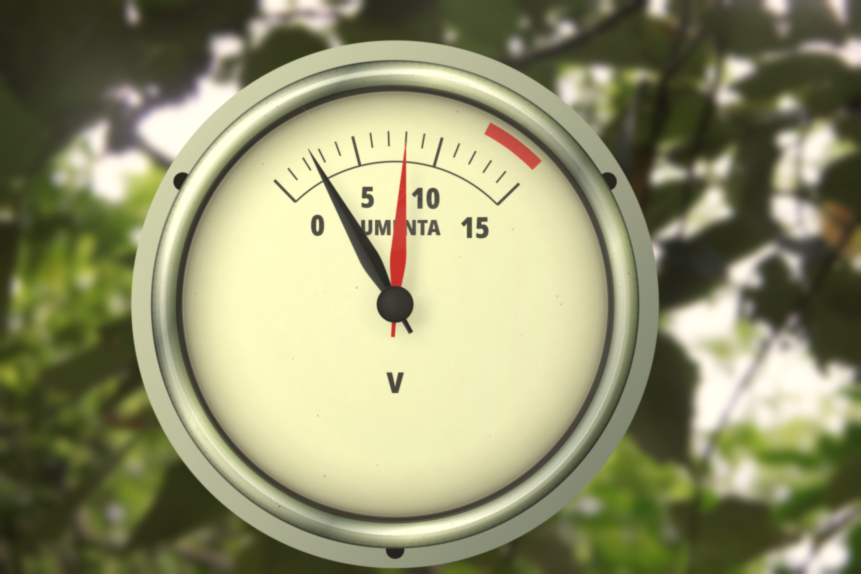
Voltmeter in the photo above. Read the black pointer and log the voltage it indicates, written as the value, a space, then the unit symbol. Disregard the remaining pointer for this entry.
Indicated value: 2.5 V
